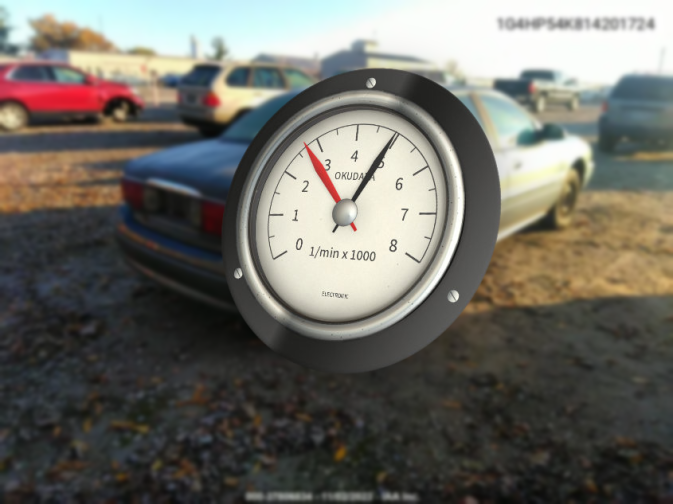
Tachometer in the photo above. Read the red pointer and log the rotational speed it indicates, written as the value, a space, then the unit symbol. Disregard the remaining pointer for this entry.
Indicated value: 2750 rpm
